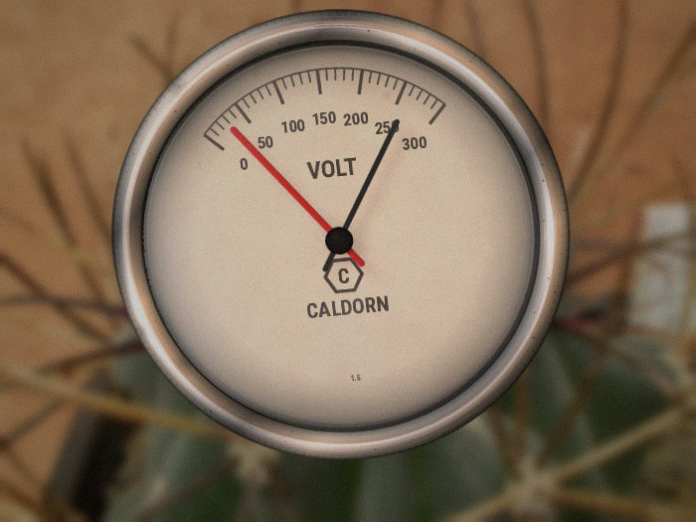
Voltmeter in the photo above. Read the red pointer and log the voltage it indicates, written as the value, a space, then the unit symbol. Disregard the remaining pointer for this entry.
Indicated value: 30 V
